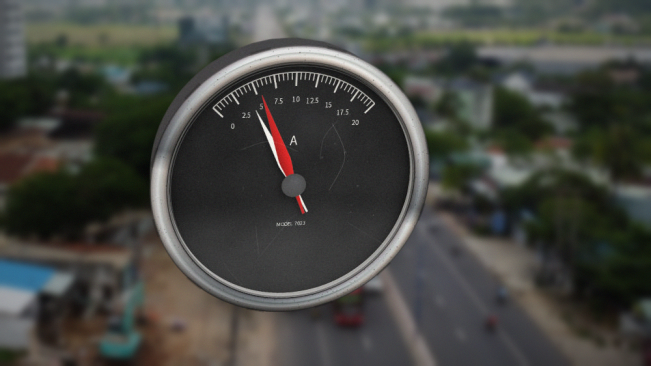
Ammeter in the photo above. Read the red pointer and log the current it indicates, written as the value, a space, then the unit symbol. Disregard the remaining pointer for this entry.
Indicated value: 5.5 A
